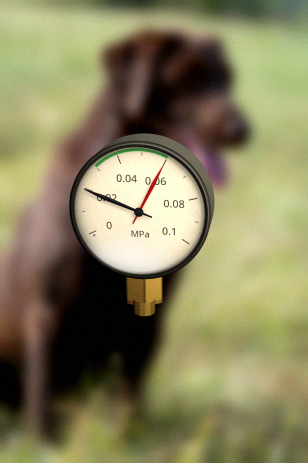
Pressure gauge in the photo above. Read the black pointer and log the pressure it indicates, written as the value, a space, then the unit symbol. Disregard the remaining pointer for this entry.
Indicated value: 0.02 MPa
